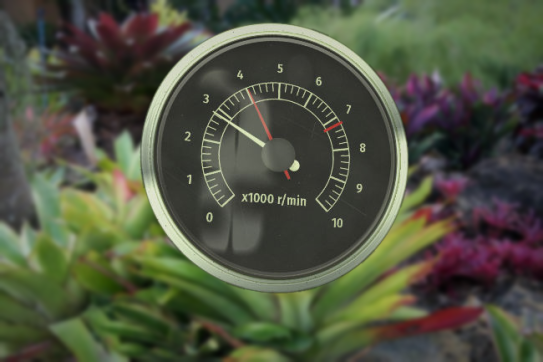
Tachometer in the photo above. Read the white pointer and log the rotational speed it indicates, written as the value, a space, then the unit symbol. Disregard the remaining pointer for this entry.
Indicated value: 2800 rpm
